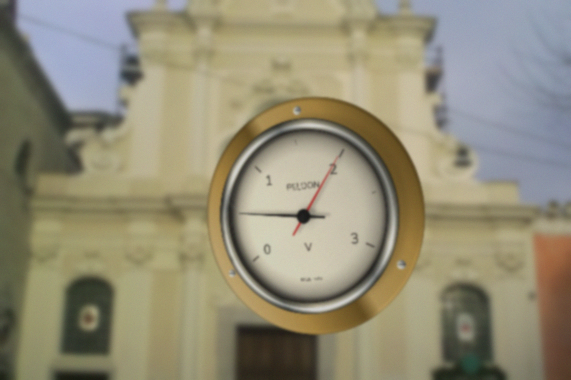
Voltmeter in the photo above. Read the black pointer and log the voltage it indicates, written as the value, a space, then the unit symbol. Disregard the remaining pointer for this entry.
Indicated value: 0.5 V
